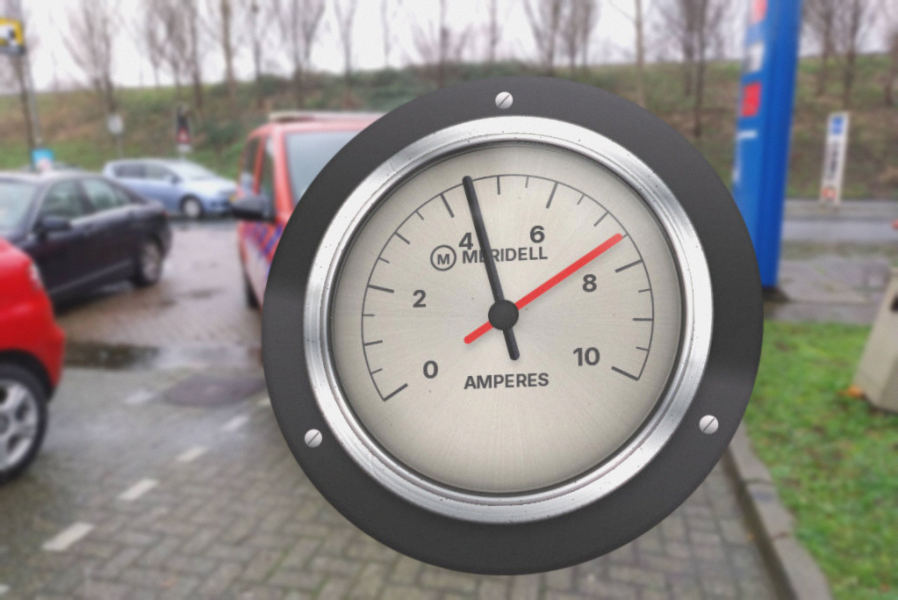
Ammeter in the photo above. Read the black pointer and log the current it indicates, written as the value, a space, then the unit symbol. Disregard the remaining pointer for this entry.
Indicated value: 4.5 A
